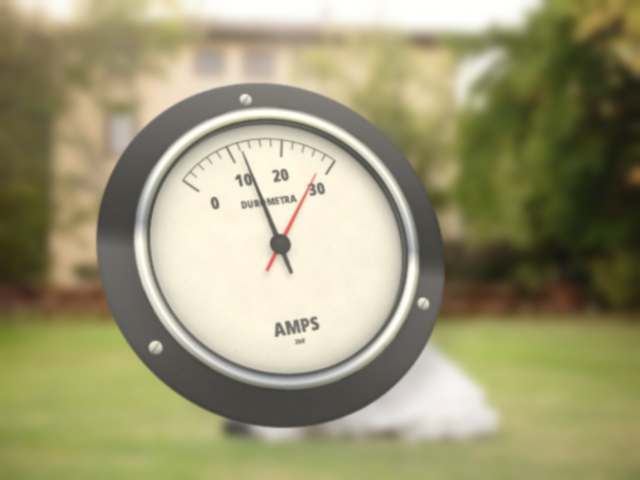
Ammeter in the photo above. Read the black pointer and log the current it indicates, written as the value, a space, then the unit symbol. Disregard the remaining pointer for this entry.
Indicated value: 12 A
